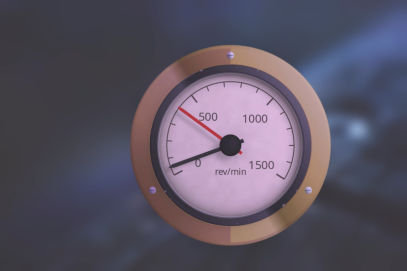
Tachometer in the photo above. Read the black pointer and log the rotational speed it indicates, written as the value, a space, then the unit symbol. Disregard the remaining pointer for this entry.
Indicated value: 50 rpm
